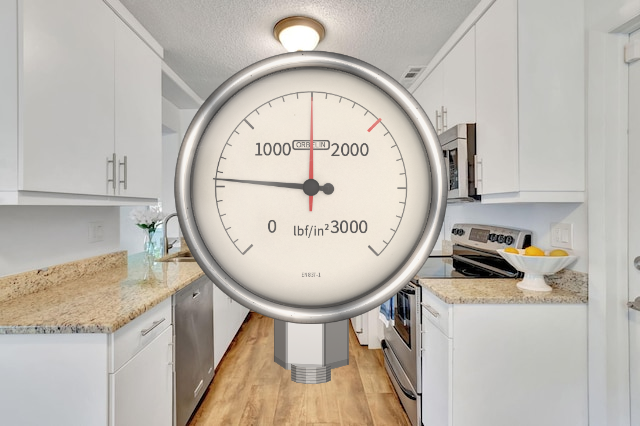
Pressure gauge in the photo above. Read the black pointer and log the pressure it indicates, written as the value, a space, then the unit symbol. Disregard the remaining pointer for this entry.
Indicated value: 550 psi
